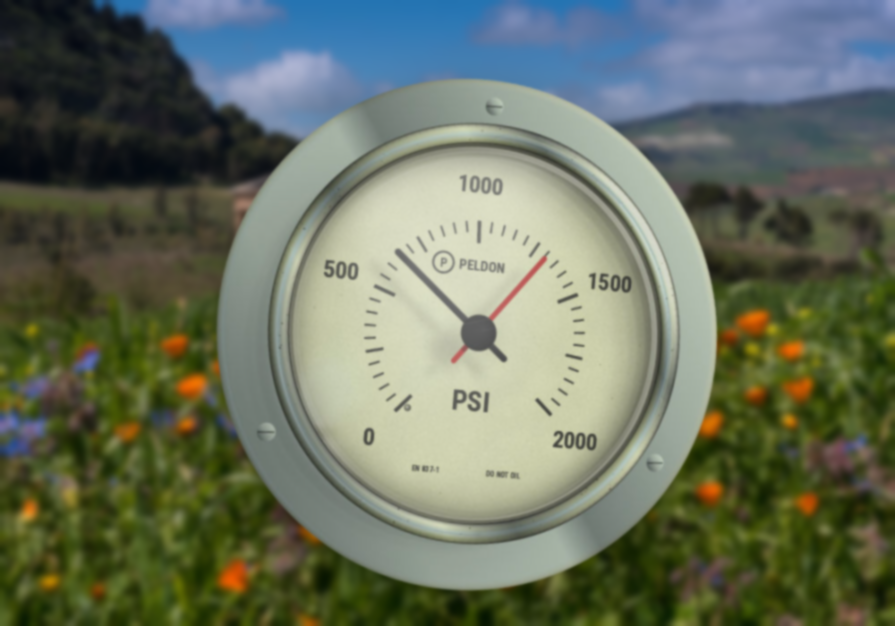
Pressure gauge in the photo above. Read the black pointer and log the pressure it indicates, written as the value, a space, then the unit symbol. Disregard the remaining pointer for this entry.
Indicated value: 650 psi
